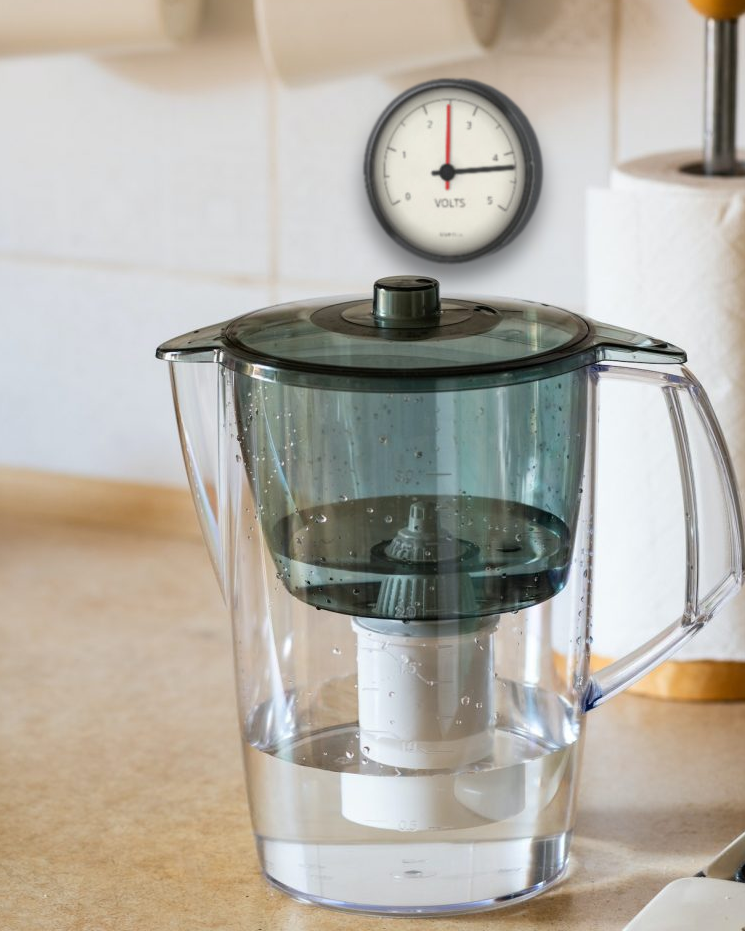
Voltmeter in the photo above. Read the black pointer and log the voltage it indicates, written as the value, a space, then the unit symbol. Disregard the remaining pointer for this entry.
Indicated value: 4.25 V
